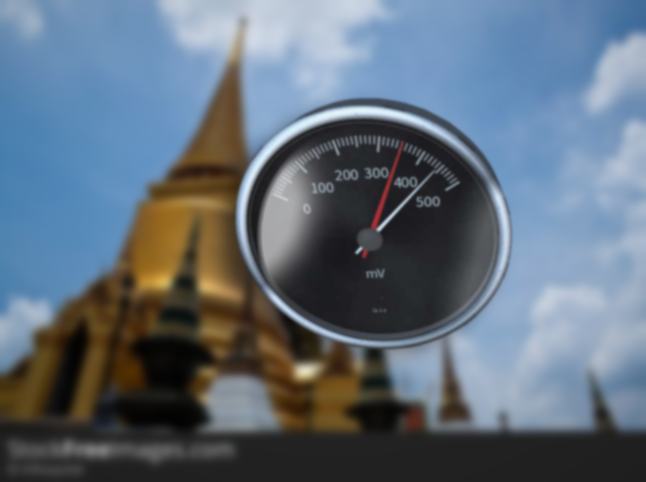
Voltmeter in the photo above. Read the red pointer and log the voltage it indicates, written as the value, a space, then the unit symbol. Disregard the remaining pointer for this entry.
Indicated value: 350 mV
